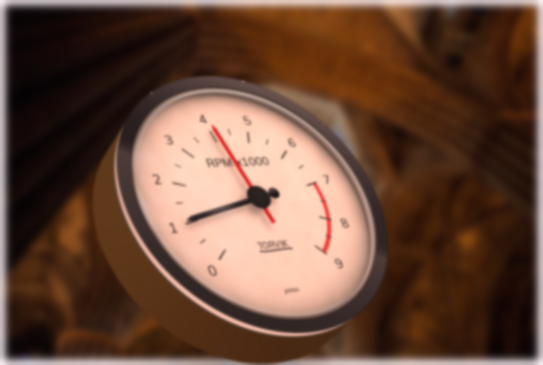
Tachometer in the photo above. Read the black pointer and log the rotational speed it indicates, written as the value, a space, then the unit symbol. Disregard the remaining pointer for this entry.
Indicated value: 1000 rpm
